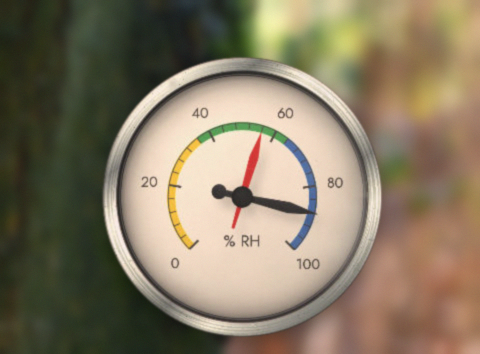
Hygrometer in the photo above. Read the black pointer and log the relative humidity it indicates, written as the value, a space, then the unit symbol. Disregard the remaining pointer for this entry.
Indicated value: 88 %
